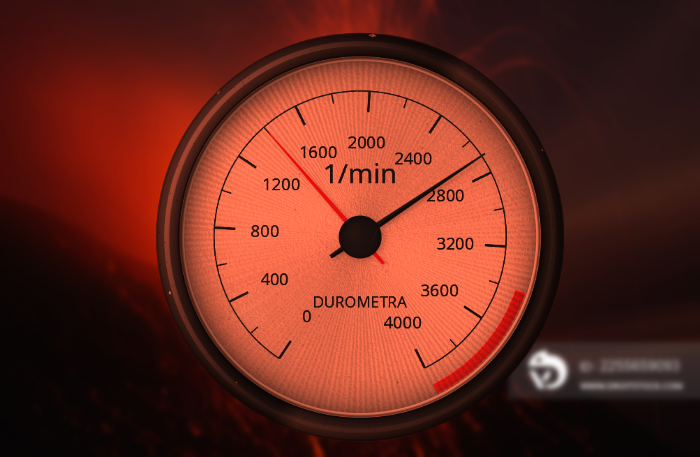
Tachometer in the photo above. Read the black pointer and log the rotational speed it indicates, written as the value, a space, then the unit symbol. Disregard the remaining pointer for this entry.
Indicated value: 2700 rpm
